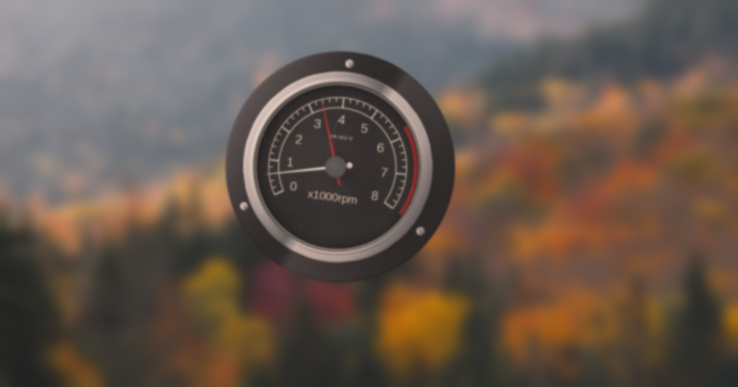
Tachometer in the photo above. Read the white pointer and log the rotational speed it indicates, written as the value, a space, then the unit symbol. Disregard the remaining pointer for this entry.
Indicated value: 600 rpm
